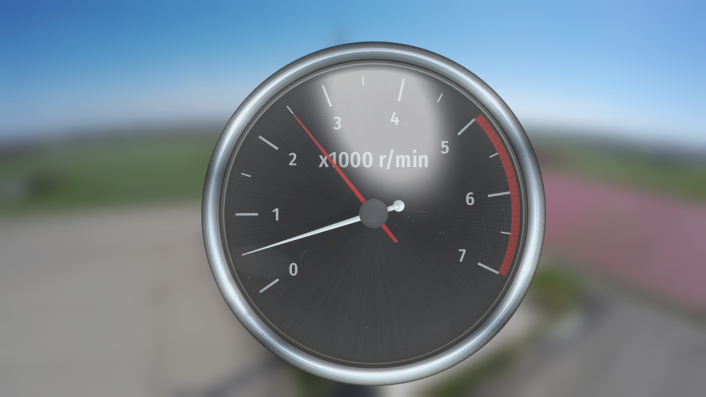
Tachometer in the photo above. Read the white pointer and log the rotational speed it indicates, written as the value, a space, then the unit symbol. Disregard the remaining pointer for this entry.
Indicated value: 500 rpm
